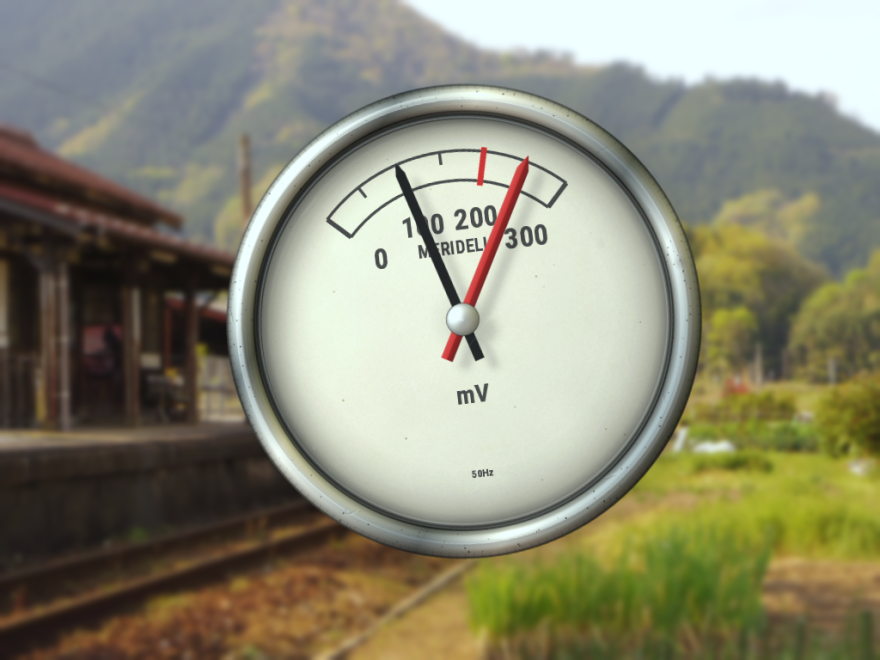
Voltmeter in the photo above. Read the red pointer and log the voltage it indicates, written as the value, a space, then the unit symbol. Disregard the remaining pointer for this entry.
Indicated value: 250 mV
